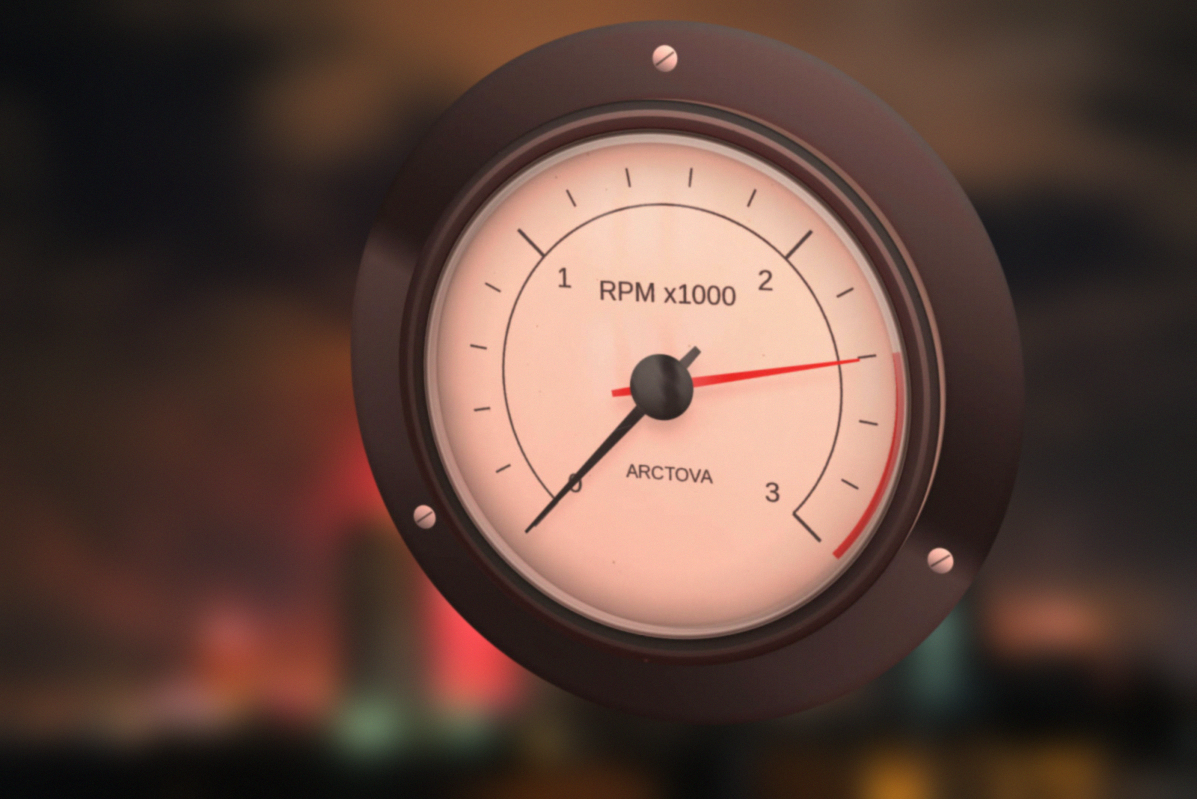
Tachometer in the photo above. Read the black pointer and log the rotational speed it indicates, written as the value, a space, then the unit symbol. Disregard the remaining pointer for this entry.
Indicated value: 0 rpm
